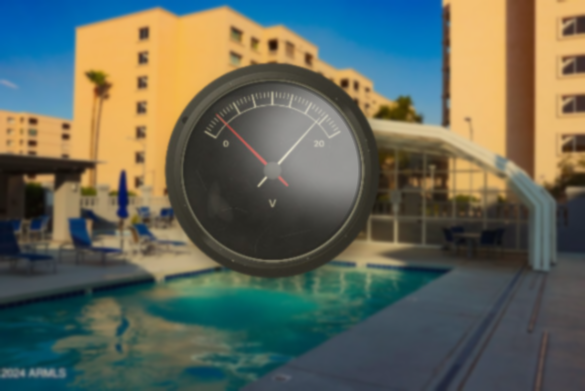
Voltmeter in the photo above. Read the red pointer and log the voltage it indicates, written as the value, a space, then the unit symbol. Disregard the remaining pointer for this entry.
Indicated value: 2.5 V
